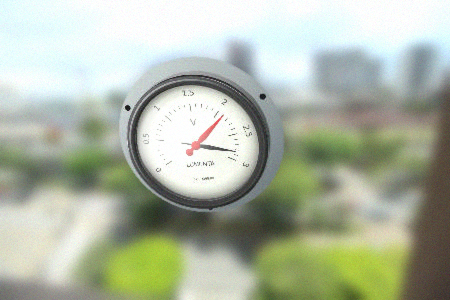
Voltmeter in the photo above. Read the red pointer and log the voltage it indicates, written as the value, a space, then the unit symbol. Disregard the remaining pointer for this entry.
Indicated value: 2.1 V
